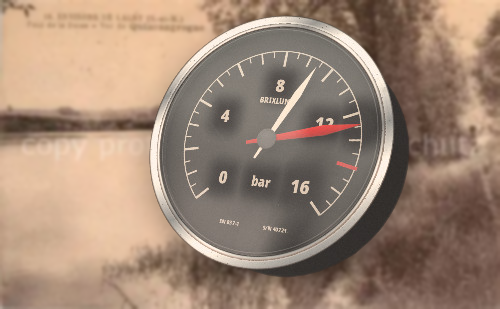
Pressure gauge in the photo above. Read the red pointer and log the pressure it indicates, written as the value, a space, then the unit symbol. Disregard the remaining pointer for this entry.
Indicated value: 12.5 bar
